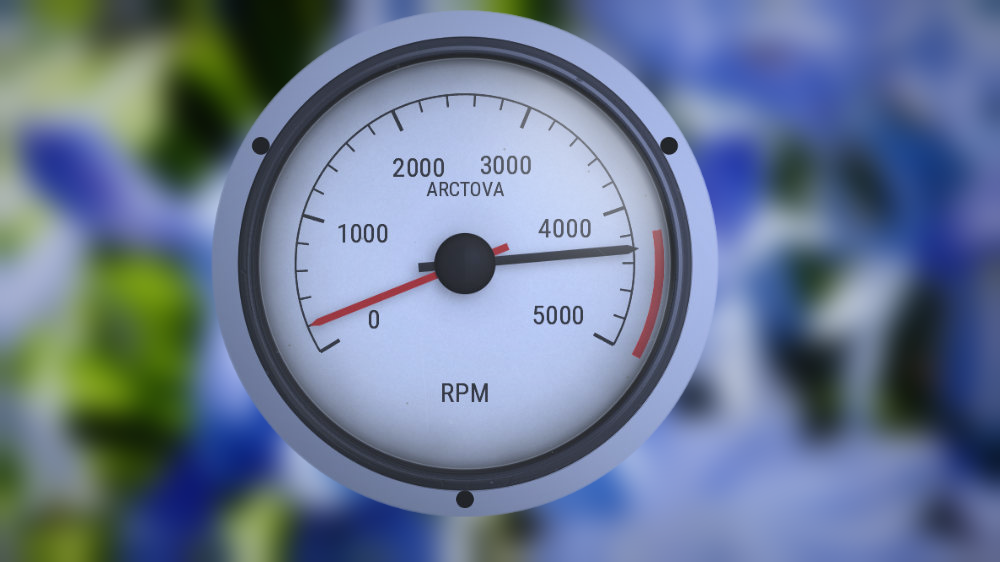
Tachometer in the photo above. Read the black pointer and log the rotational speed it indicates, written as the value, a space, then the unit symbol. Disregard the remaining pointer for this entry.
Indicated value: 4300 rpm
